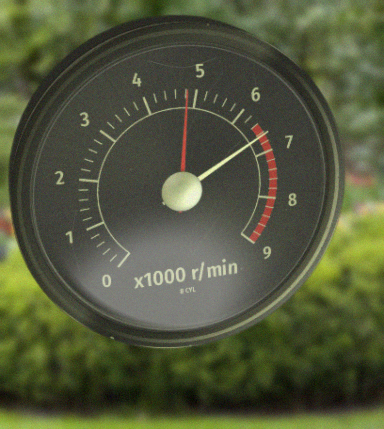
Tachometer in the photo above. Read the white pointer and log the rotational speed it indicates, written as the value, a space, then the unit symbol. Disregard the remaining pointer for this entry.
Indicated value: 6600 rpm
